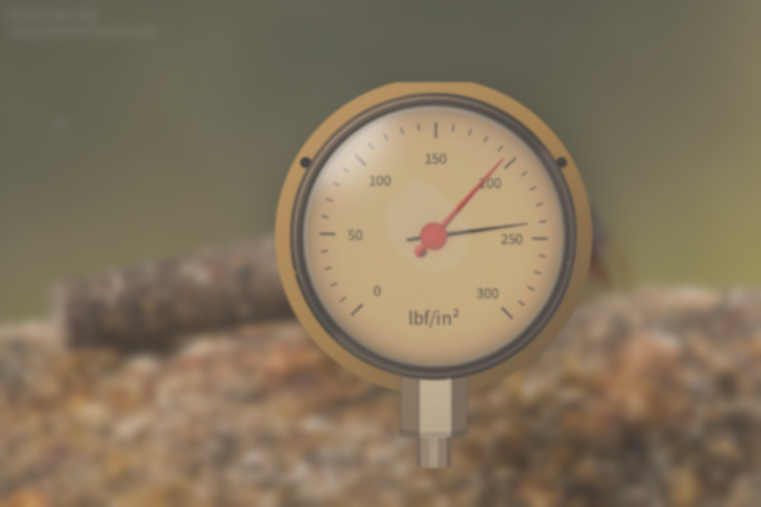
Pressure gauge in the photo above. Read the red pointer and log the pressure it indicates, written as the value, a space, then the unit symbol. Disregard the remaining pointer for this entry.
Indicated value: 195 psi
